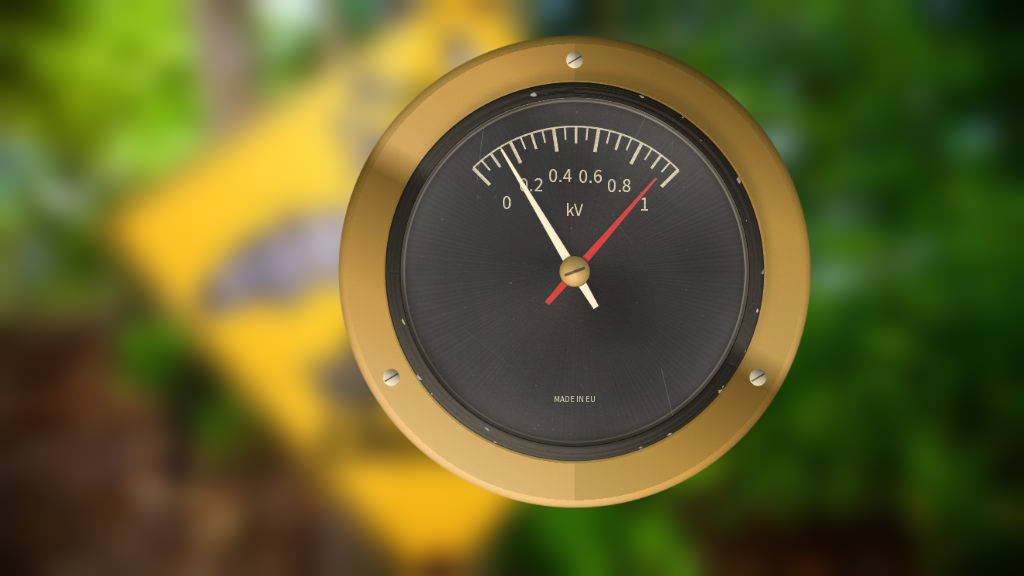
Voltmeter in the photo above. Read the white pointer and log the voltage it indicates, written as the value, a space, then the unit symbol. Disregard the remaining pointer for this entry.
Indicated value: 0.15 kV
